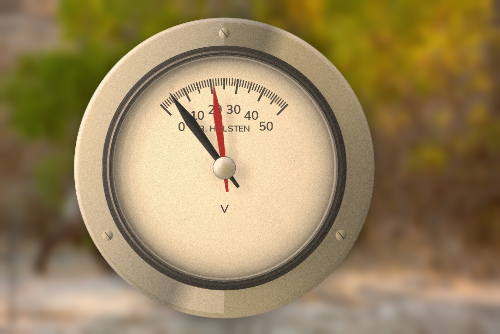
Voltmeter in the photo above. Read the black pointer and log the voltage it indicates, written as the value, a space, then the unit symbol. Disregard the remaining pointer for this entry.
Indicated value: 5 V
